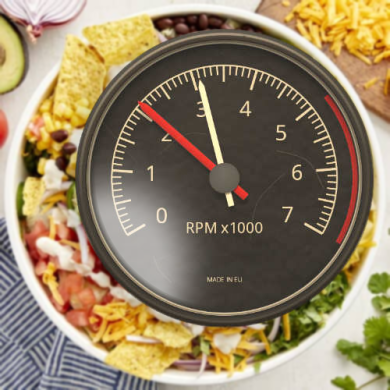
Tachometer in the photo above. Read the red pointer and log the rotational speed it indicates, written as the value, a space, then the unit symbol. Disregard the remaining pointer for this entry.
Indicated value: 2100 rpm
